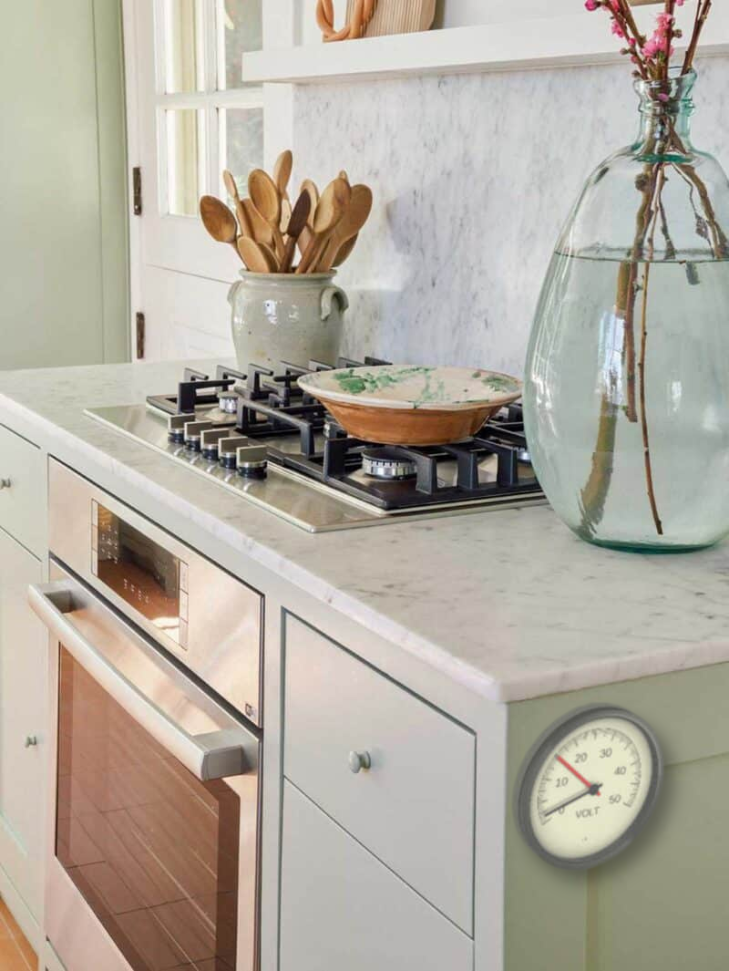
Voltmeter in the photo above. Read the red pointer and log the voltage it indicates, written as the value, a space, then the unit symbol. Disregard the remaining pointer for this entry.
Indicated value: 15 V
